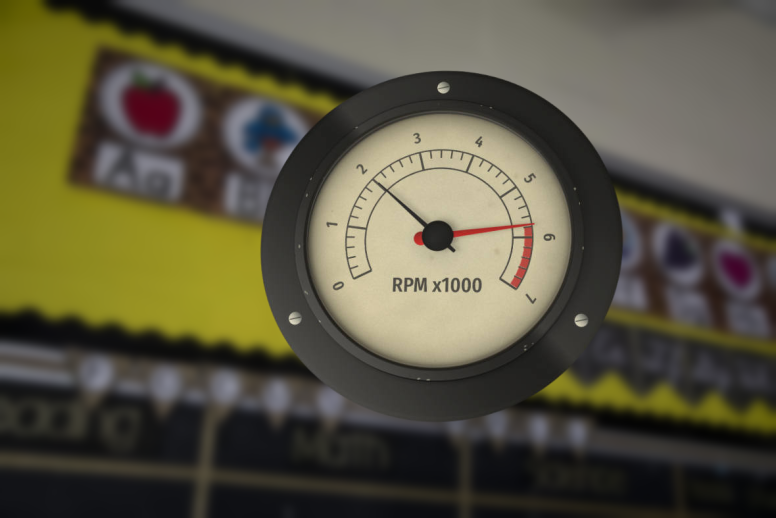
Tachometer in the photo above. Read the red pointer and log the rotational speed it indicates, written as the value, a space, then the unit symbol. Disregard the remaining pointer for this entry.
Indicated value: 5800 rpm
